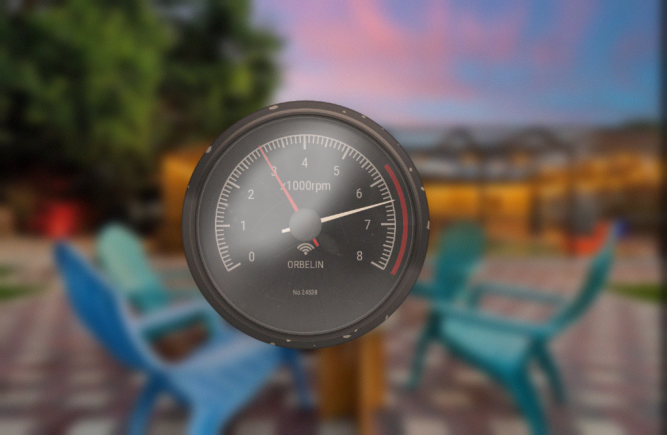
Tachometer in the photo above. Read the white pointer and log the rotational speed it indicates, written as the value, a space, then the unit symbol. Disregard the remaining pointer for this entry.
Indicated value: 6500 rpm
